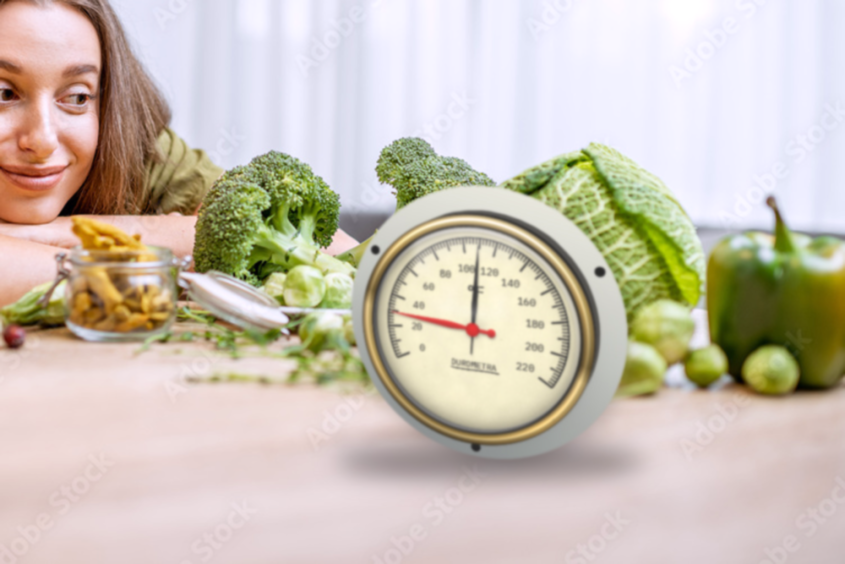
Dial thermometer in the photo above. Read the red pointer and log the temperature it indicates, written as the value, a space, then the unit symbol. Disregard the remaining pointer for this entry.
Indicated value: 30 °F
